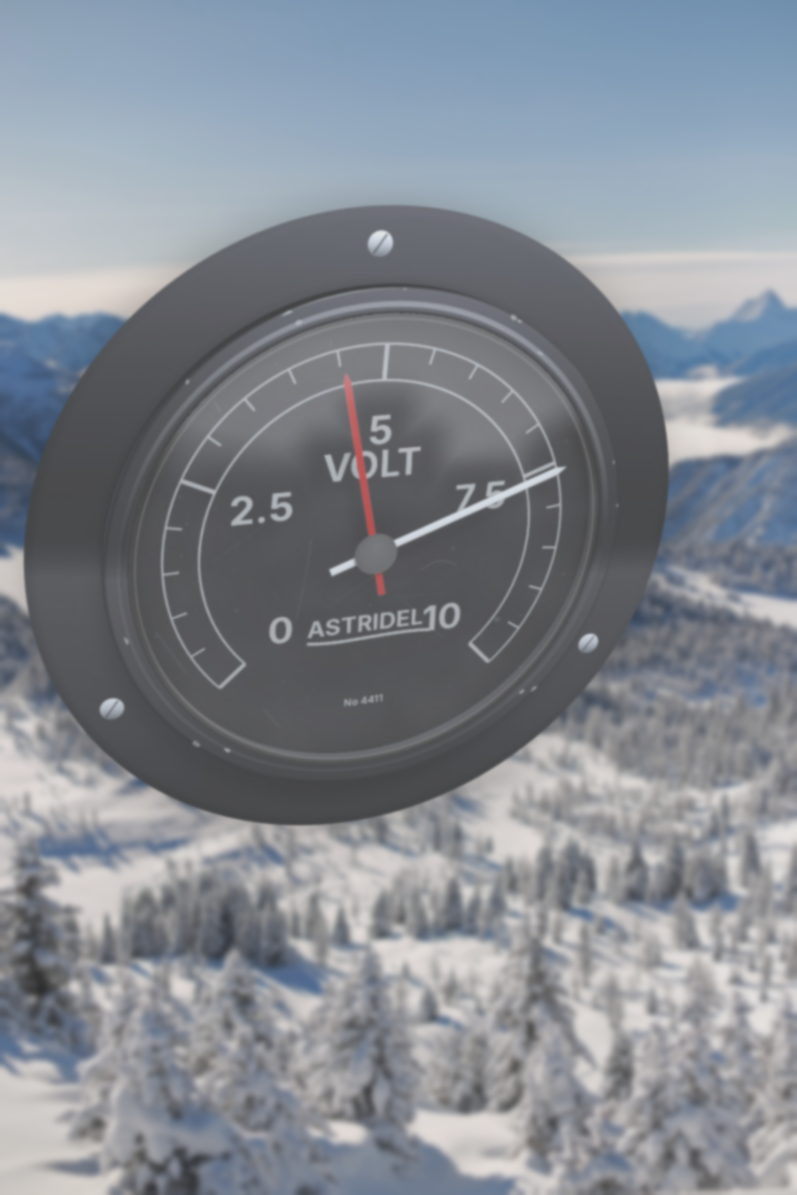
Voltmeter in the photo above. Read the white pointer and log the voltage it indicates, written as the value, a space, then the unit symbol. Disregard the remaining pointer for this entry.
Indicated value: 7.5 V
